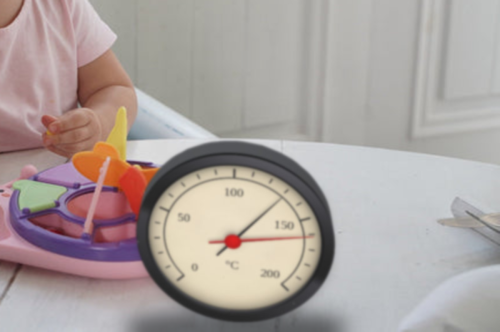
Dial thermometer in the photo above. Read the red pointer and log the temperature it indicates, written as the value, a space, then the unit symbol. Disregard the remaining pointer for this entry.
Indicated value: 160 °C
